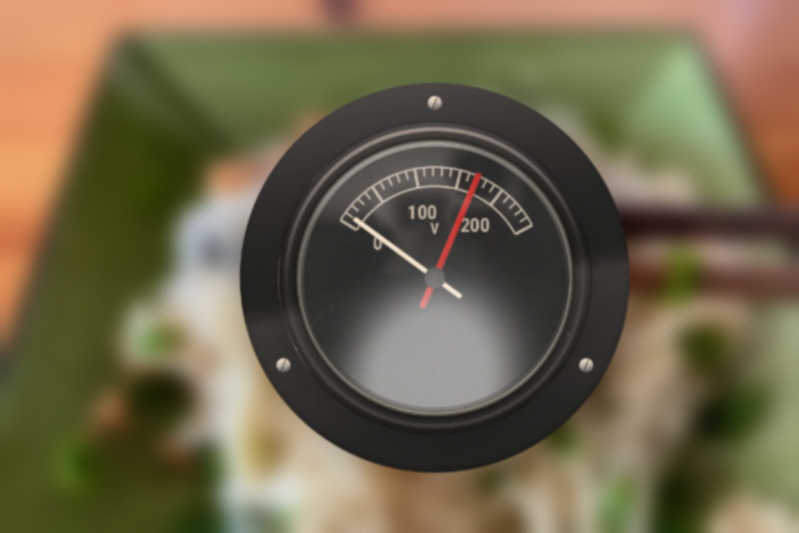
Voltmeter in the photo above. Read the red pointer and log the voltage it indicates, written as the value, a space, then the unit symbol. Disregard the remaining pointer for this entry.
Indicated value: 170 V
